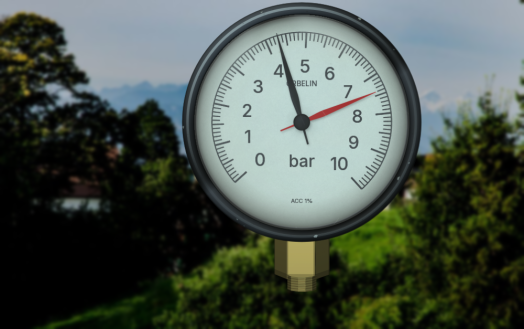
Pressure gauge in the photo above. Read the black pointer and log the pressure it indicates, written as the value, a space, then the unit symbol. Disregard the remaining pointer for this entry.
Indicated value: 4.3 bar
